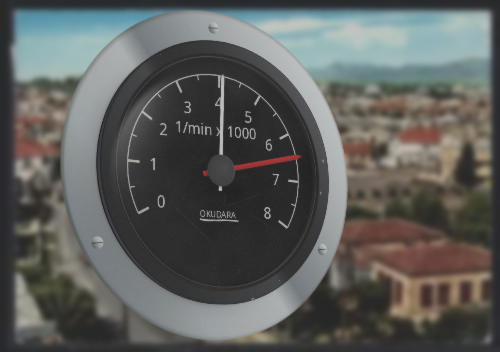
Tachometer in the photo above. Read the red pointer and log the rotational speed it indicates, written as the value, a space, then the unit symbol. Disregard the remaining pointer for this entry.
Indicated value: 6500 rpm
